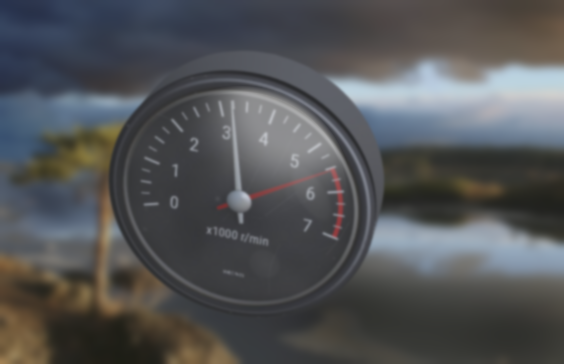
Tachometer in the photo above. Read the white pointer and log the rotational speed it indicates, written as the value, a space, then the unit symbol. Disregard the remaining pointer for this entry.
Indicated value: 3250 rpm
